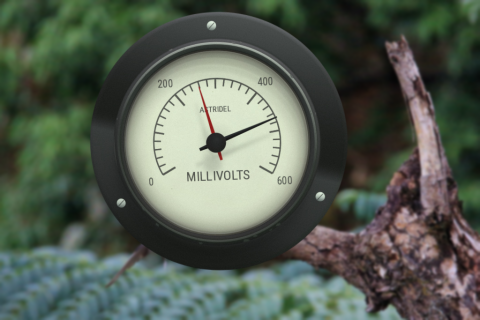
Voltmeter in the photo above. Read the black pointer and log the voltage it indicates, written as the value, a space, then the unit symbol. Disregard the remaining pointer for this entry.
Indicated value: 470 mV
